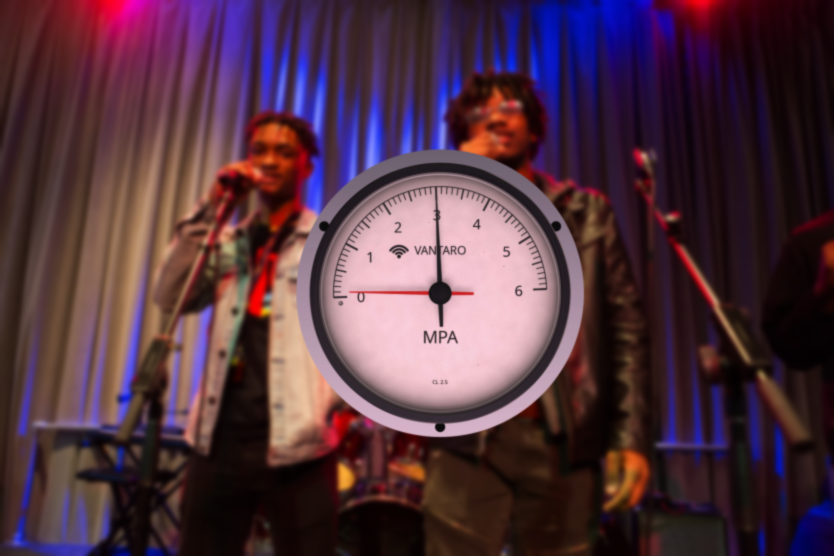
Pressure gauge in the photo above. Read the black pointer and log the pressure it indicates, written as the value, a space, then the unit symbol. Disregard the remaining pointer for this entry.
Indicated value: 3 MPa
